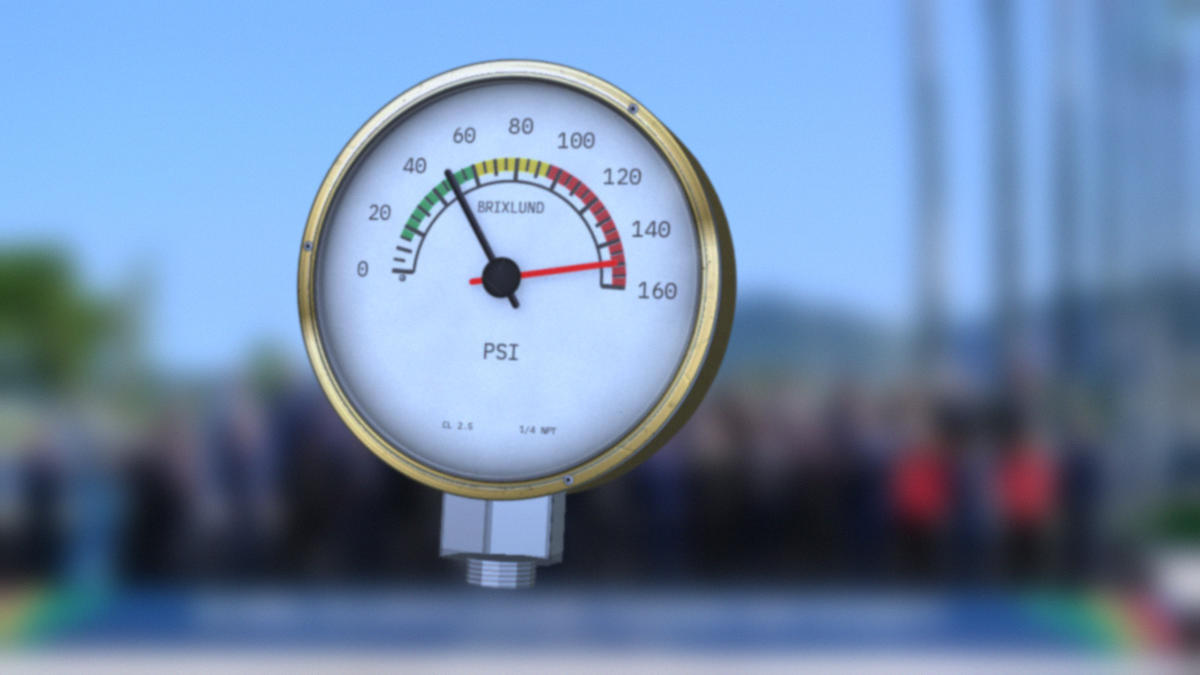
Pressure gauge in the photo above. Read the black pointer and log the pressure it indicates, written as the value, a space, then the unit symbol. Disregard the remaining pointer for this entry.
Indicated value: 50 psi
